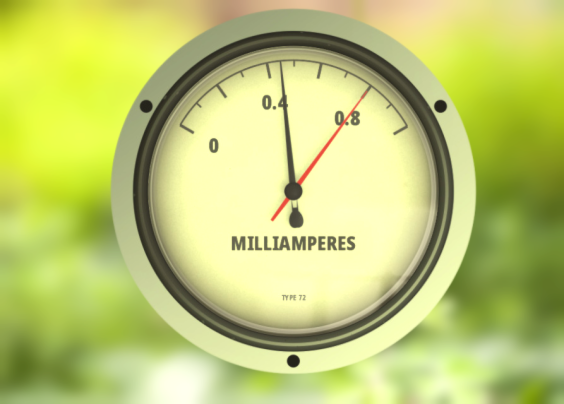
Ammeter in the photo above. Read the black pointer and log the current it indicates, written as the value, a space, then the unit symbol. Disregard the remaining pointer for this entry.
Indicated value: 0.45 mA
